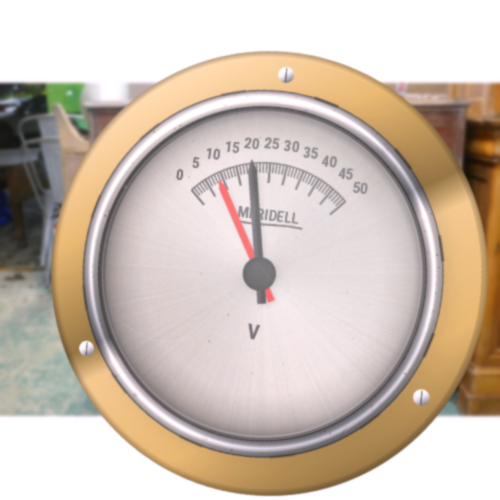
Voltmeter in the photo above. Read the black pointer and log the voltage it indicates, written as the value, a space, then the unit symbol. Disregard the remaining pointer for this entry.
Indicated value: 20 V
